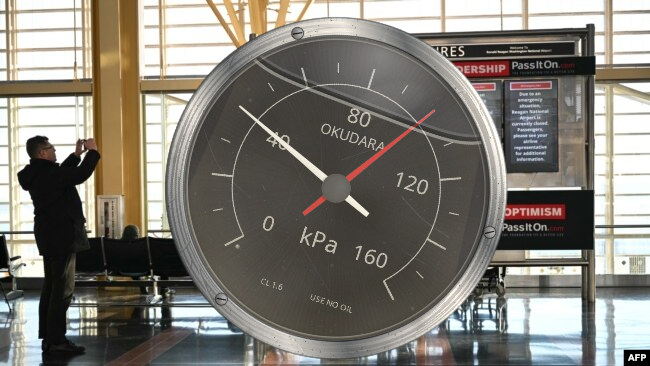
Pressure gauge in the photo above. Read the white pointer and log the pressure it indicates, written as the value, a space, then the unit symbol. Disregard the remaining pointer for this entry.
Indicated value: 40 kPa
